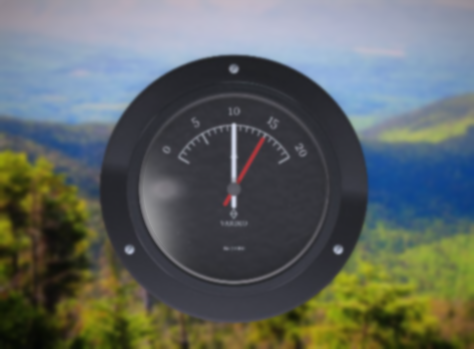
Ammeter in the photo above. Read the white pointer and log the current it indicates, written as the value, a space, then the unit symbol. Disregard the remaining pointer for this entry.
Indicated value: 10 A
